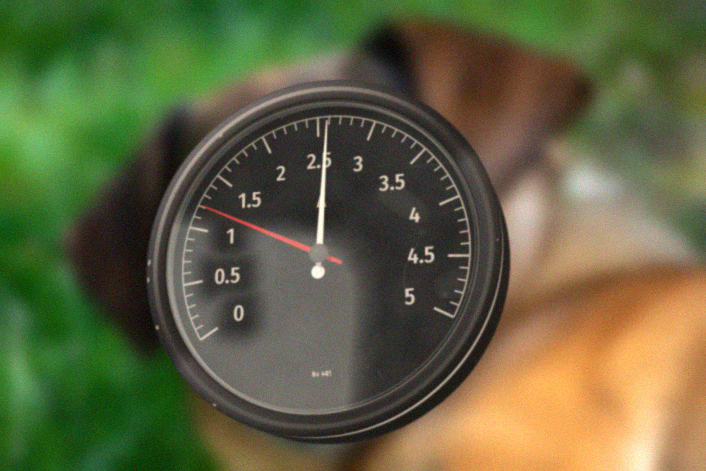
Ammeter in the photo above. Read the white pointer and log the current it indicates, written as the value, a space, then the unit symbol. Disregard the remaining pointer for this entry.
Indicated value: 2.6 A
